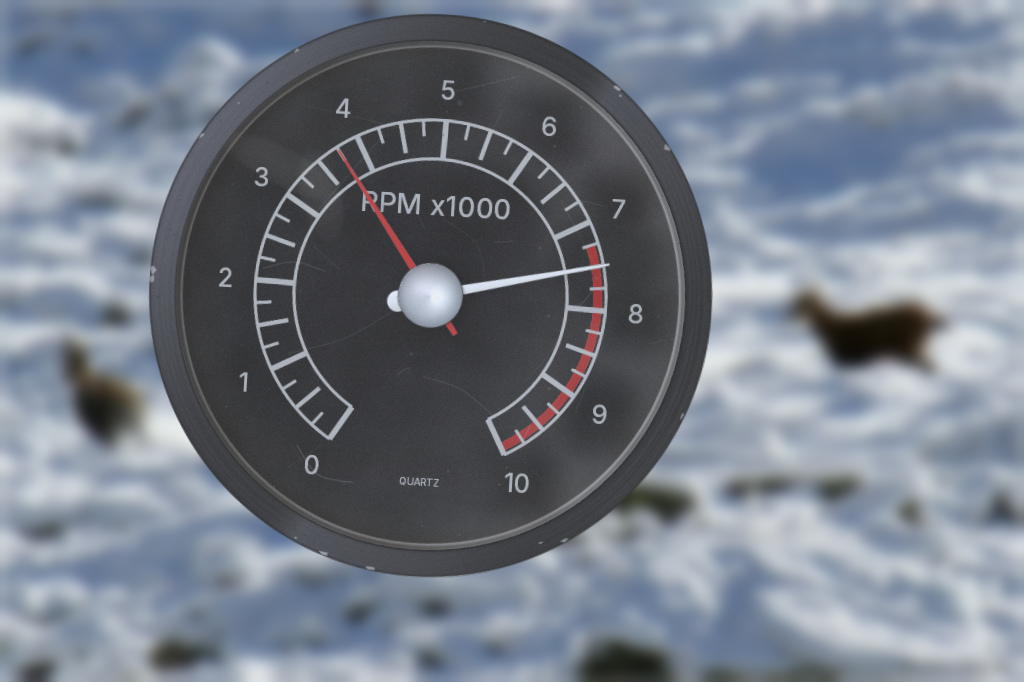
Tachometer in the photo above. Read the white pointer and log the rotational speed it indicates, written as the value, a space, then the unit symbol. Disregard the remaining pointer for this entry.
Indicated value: 7500 rpm
